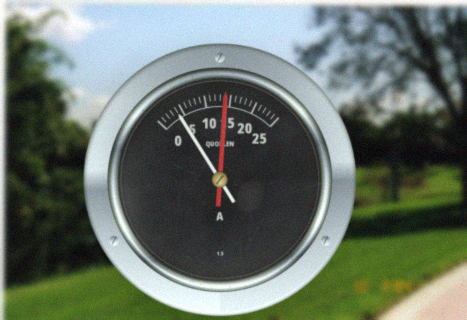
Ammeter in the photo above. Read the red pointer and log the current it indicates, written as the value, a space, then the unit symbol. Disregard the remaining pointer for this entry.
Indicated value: 14 A
